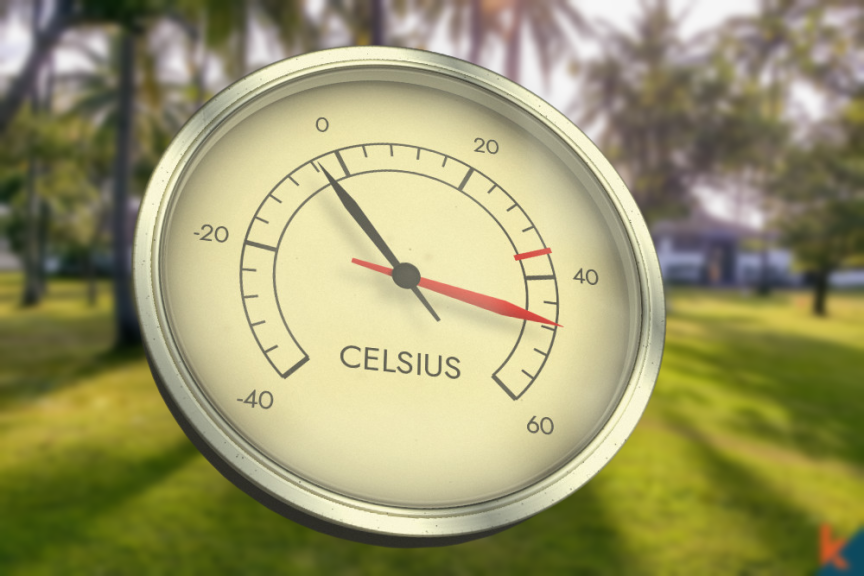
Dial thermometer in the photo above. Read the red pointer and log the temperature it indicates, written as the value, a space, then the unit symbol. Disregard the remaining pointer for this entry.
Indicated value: 48 °C
